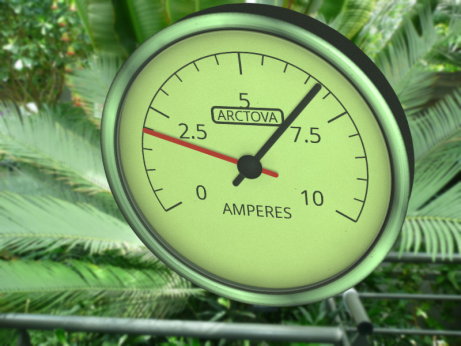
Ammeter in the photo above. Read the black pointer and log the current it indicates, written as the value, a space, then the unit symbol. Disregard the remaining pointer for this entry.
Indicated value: 6.75 A
